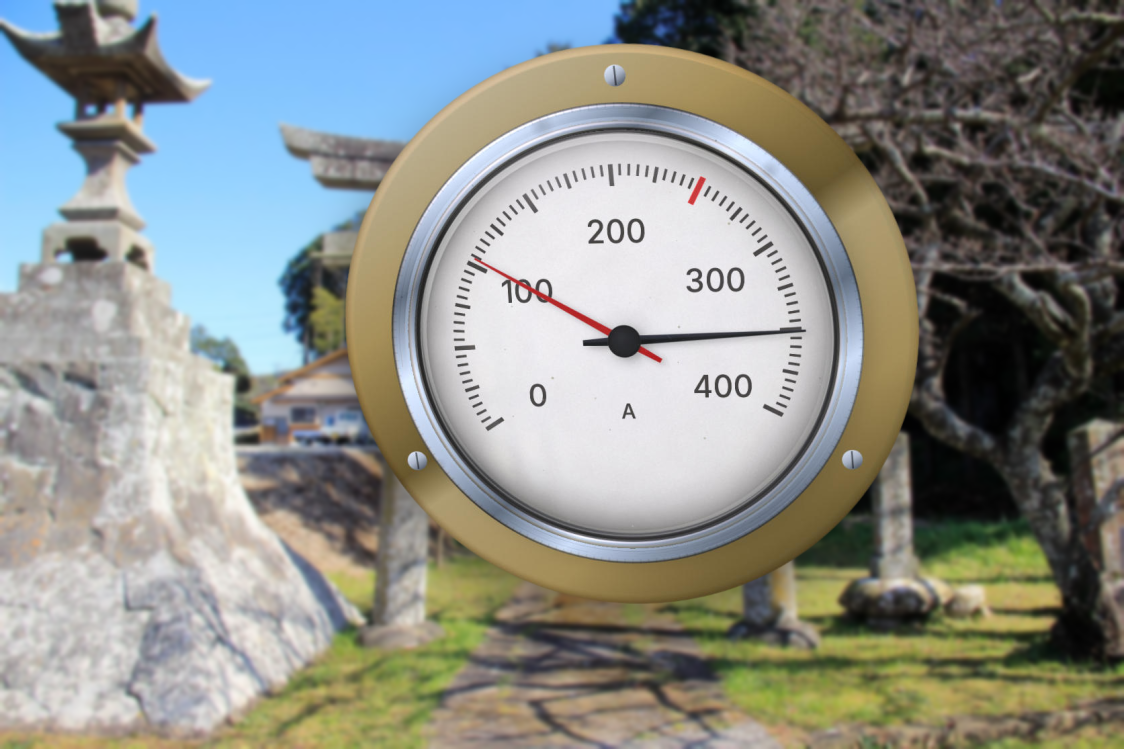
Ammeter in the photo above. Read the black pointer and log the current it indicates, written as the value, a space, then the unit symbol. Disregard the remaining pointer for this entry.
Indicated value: 350 A
